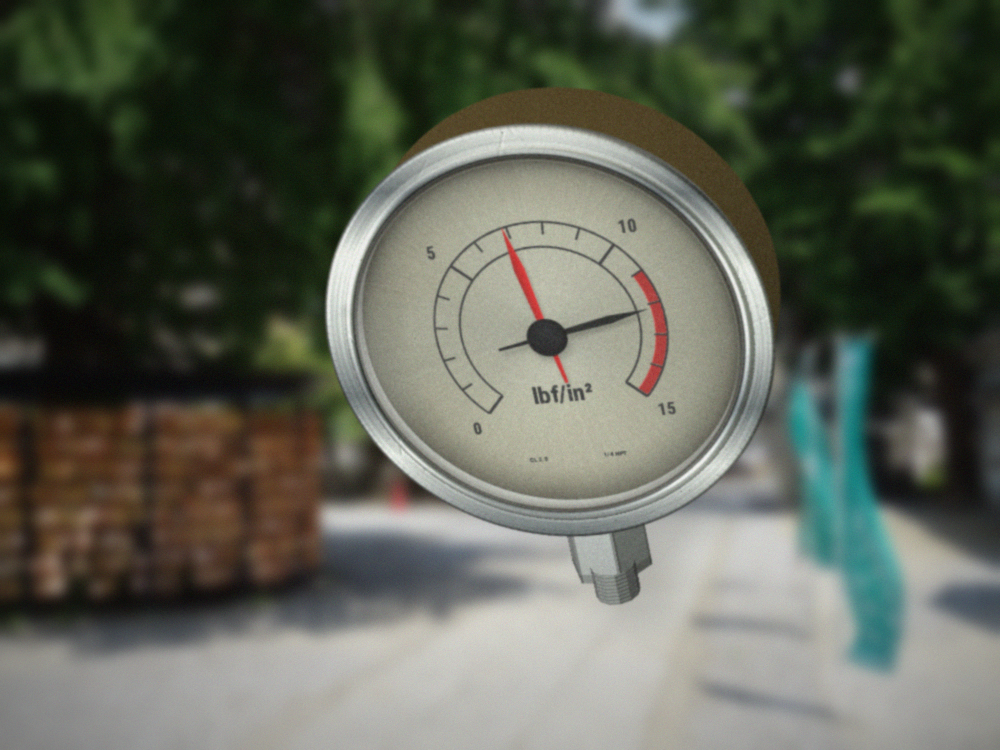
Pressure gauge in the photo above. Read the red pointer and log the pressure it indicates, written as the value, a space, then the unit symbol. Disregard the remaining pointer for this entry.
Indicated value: 7 psi
